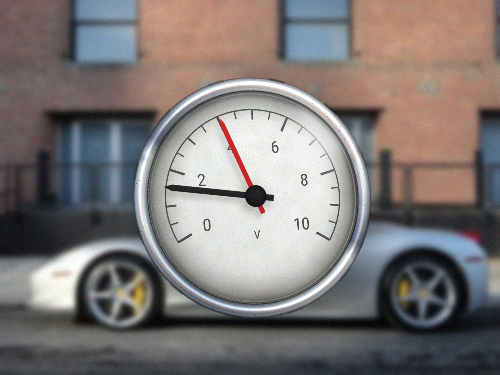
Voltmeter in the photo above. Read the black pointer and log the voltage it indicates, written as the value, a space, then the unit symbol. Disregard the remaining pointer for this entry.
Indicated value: 1.5 V
